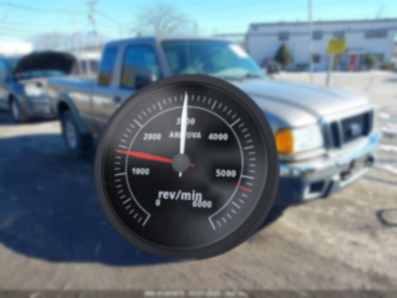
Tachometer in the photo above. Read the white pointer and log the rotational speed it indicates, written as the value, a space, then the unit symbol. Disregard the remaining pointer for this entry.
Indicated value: 3000 rpm
